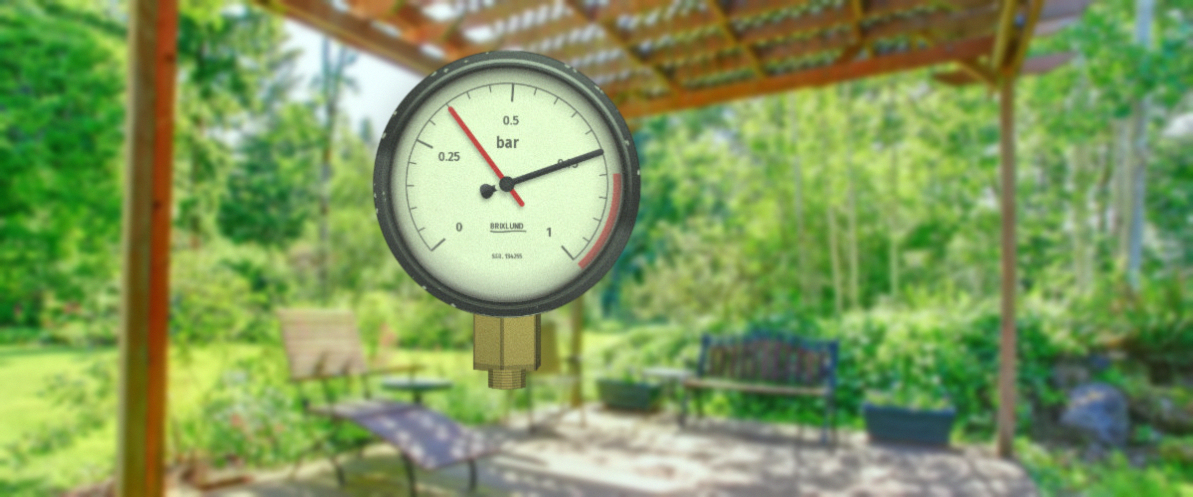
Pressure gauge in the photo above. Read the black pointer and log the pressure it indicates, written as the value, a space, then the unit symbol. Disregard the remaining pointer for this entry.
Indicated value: 0.75 bar
